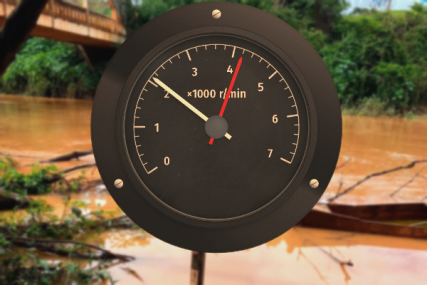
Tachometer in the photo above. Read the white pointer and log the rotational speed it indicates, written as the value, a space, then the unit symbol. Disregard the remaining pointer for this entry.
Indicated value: 2100 rpm
